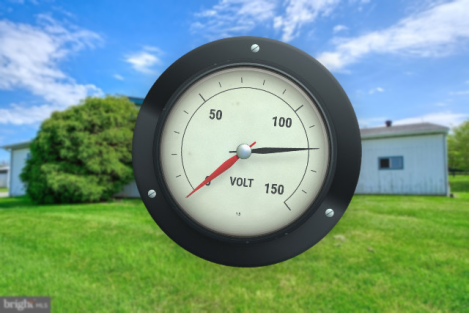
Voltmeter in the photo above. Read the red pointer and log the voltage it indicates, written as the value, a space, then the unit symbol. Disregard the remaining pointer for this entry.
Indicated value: 0 V
